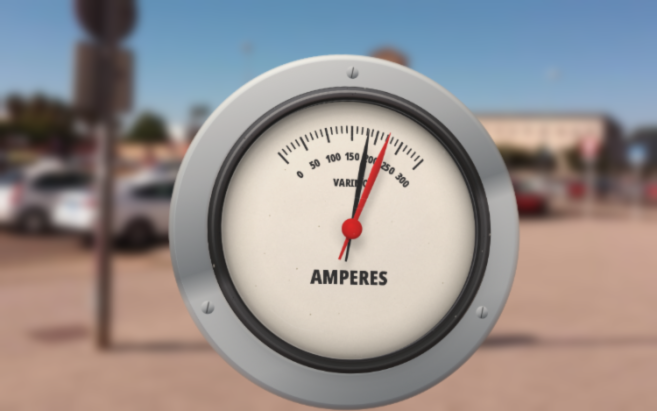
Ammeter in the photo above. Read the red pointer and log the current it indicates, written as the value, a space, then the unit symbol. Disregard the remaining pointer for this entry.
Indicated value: 220 A
